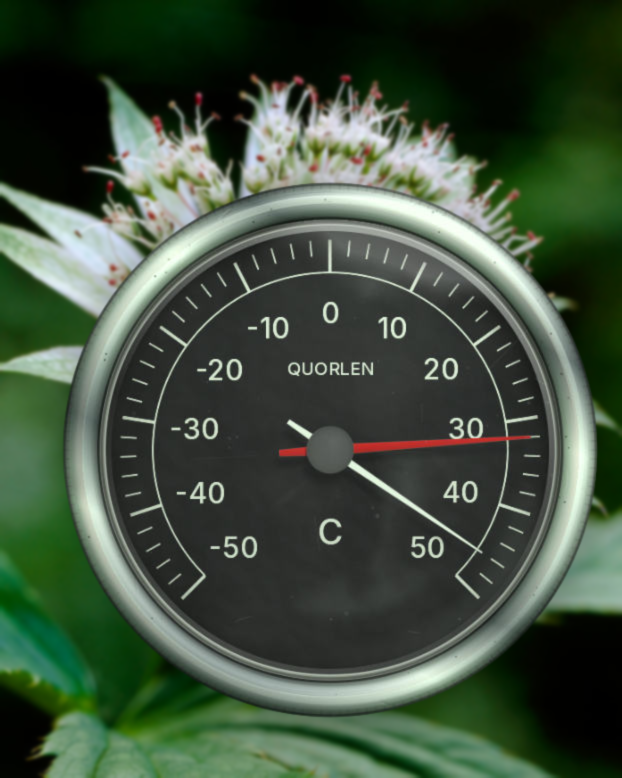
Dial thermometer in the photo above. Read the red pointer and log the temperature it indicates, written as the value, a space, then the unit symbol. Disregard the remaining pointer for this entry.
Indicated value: 32 °C
